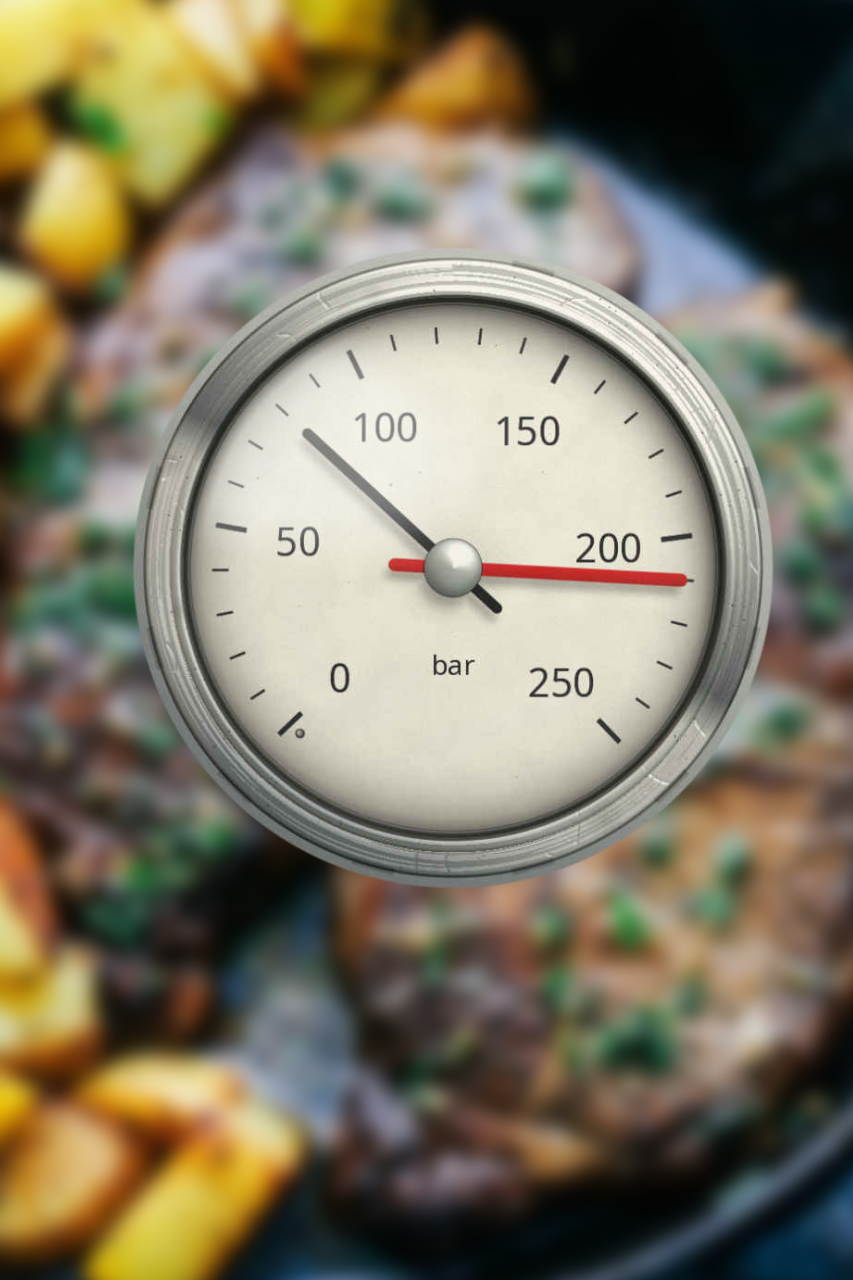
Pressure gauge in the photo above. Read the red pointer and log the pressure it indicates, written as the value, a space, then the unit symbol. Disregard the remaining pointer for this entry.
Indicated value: 210 bar
